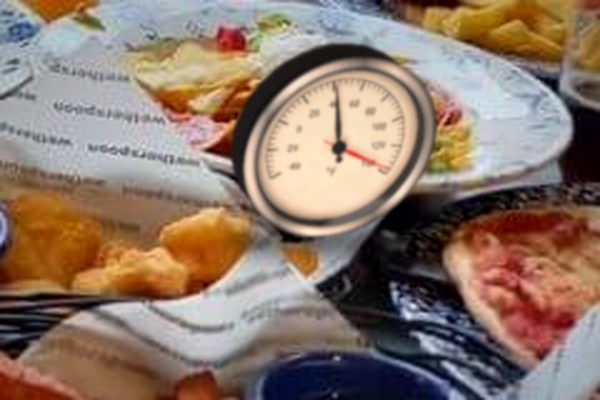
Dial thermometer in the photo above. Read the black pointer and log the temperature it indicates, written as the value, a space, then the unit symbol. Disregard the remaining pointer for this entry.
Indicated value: 40 °F
